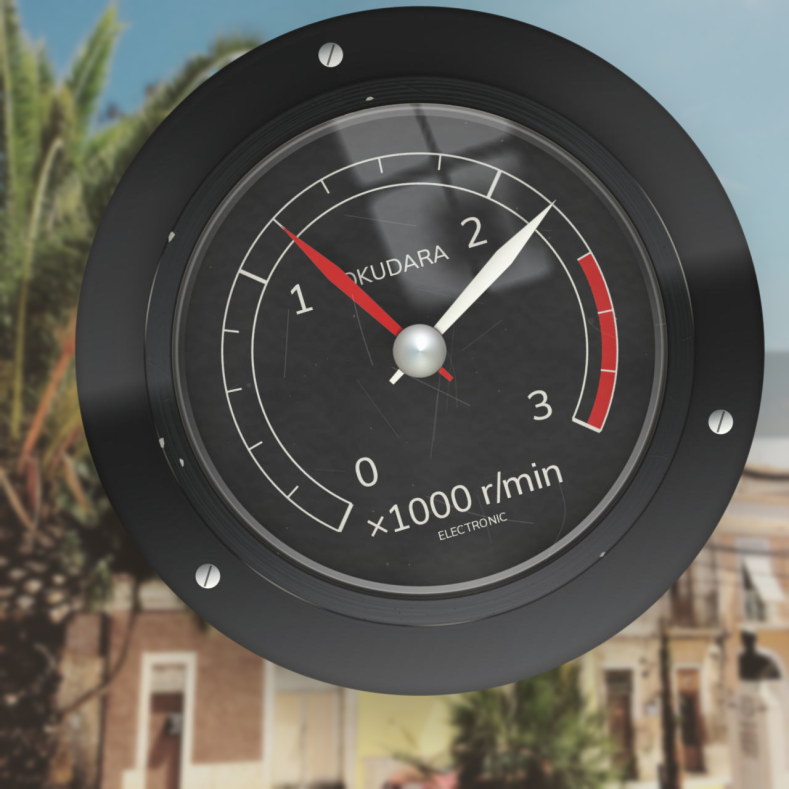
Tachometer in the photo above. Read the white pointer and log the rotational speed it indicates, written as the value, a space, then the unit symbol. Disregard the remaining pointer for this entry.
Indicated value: 2200 rpm
